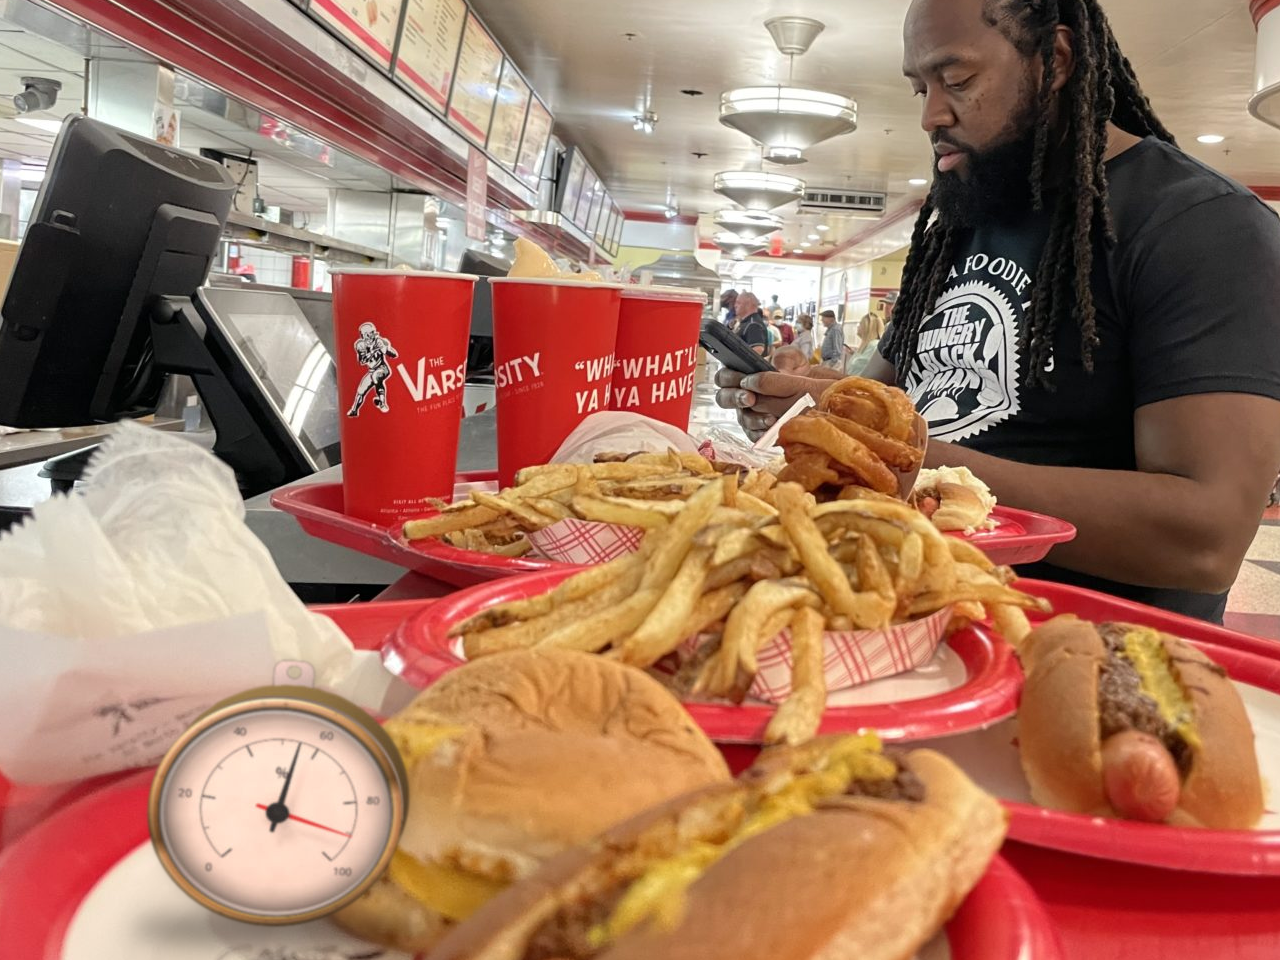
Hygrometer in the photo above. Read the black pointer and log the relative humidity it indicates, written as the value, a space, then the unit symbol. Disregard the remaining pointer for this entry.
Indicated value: 55 %
